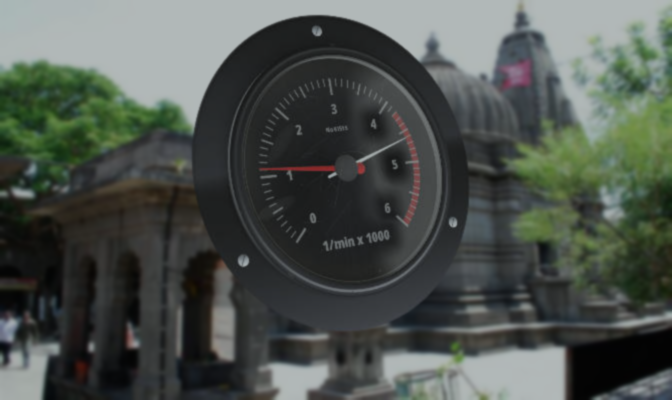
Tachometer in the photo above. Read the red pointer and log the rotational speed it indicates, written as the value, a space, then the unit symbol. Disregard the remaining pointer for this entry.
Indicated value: 1100 rpm
